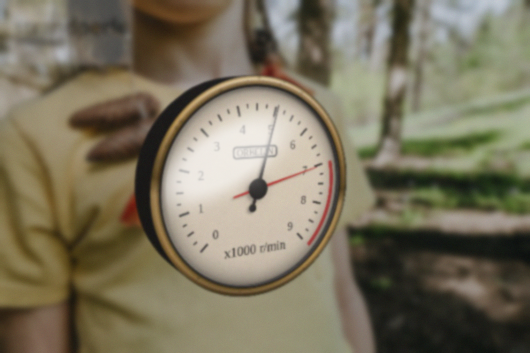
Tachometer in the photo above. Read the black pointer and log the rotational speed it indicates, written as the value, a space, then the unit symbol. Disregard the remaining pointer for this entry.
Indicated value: 5000 rpm
